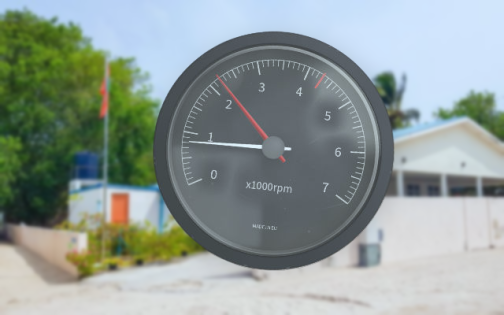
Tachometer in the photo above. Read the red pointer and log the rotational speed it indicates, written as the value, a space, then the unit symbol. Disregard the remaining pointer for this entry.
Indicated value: 2200 rpm
